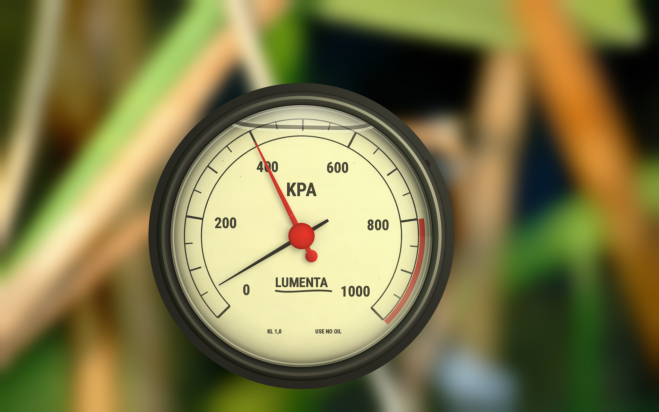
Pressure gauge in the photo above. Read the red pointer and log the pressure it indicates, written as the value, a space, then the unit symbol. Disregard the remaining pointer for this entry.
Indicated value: 400 kPa
